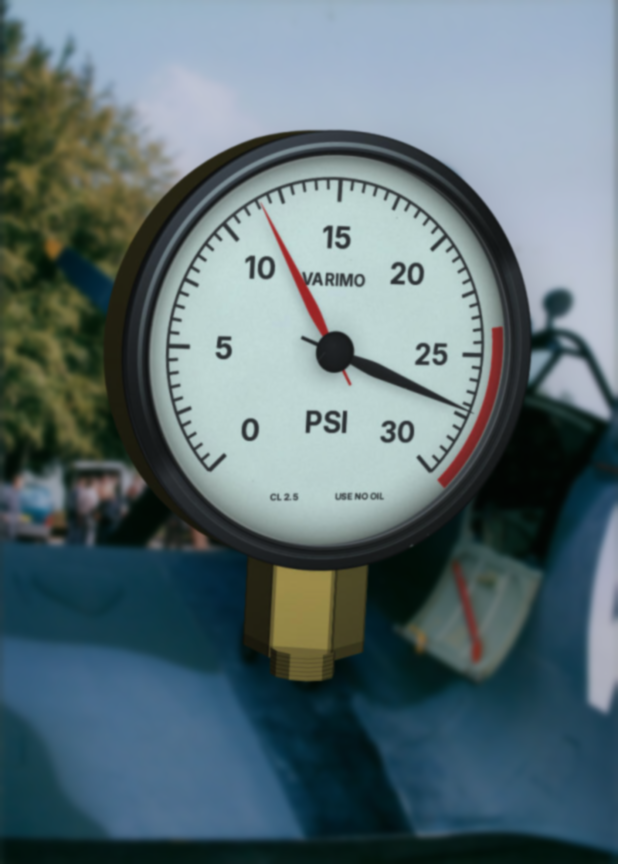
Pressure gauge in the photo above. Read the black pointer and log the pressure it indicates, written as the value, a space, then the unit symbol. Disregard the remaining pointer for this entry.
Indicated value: 27.25 psi
